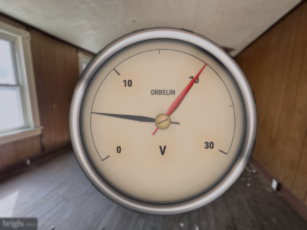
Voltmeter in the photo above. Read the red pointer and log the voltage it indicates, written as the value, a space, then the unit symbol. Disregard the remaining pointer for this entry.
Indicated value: 20 V
